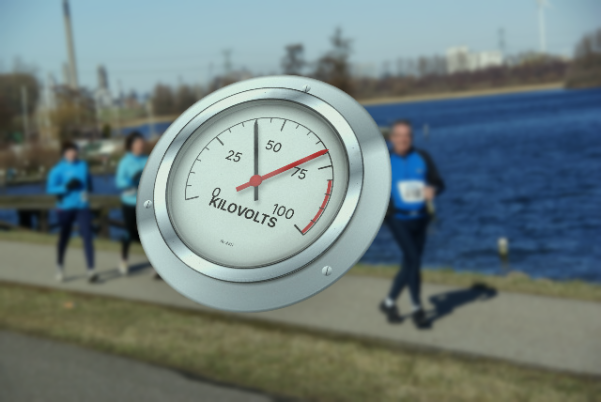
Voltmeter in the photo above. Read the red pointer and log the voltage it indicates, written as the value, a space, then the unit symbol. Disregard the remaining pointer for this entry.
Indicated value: 70 kV
